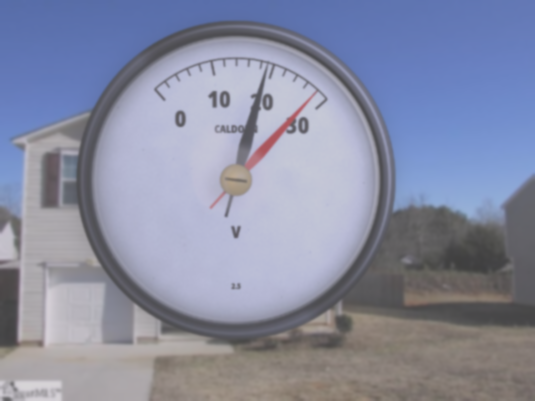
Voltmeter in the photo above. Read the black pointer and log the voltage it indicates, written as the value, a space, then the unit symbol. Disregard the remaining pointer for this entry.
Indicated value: 19 V
